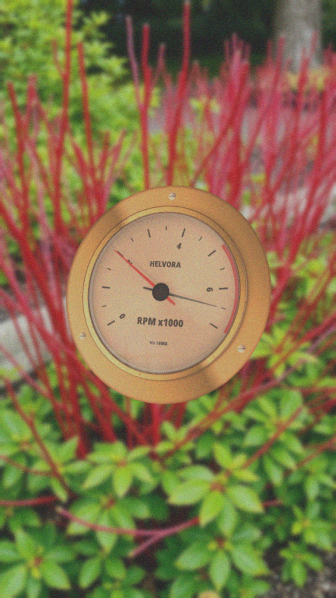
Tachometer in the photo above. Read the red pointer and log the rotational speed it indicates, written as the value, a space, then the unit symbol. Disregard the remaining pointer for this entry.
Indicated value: 2000 rpm
